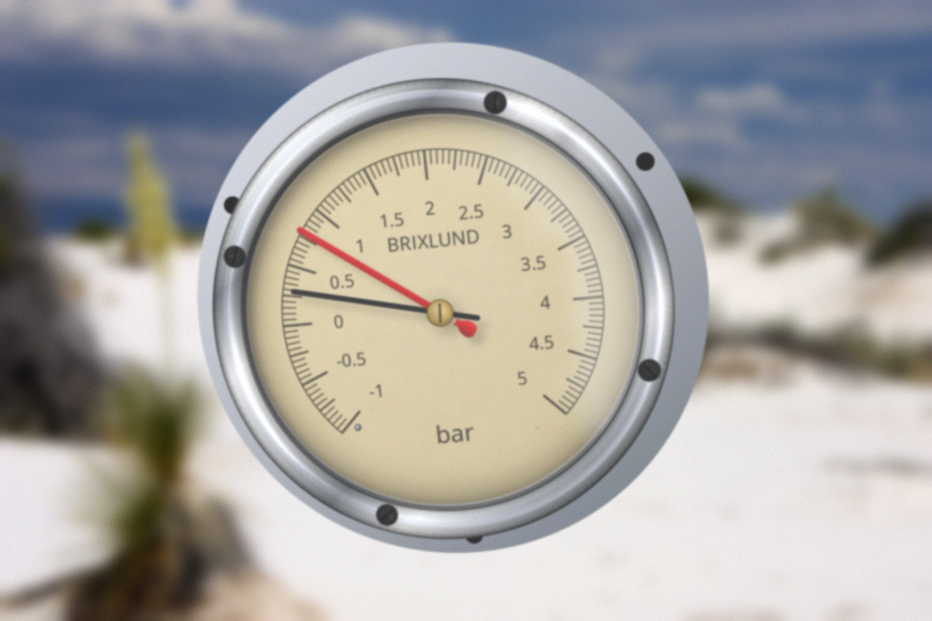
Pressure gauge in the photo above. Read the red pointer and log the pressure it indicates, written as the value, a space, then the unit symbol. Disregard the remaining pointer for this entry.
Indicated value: 0.8 bar
